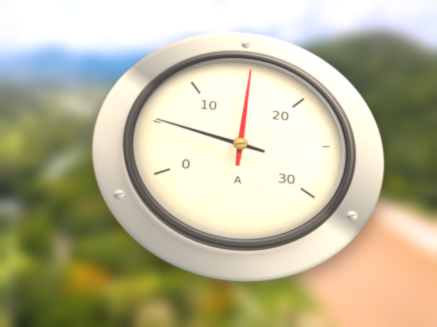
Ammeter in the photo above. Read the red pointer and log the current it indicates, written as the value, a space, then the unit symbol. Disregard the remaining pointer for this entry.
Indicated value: 15 A
